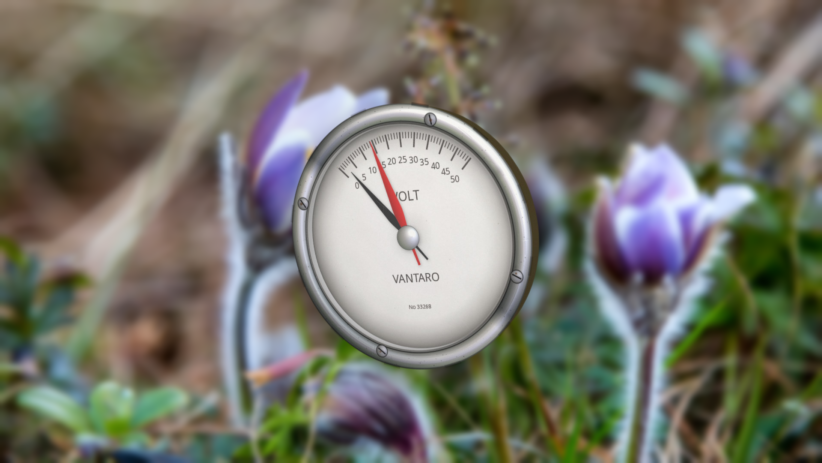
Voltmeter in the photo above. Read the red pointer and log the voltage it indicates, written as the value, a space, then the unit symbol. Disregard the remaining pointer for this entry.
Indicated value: 15 V
